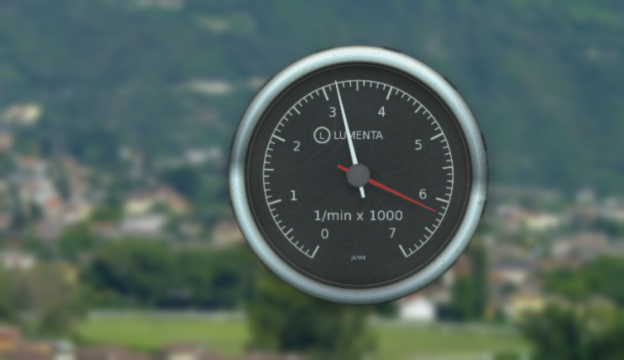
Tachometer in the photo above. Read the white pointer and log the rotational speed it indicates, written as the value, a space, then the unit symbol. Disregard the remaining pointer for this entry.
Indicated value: 3200 rpm
